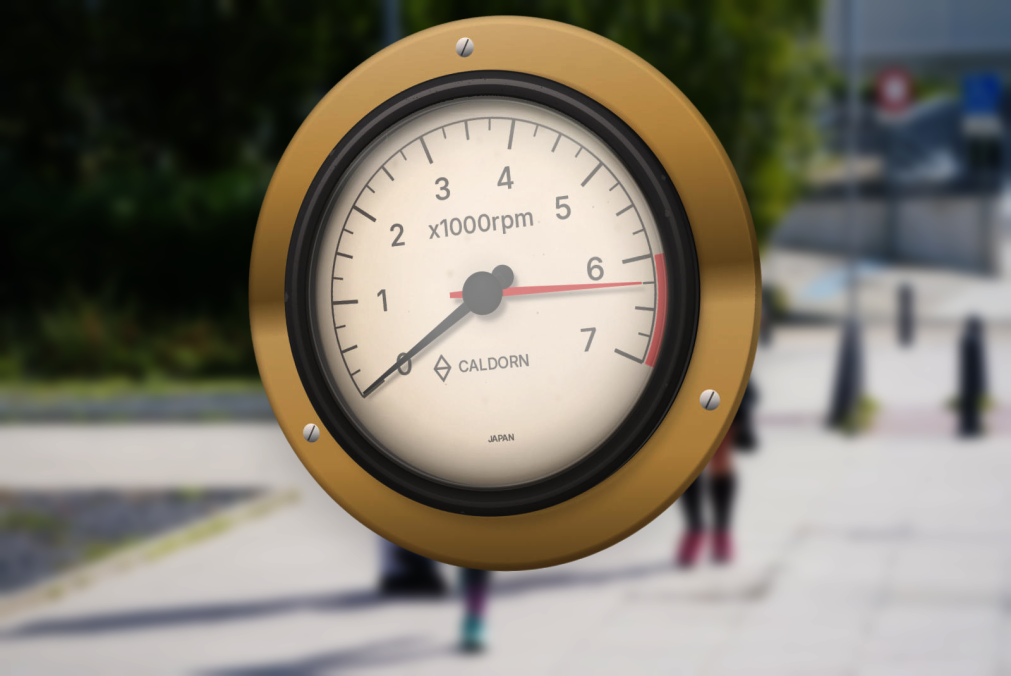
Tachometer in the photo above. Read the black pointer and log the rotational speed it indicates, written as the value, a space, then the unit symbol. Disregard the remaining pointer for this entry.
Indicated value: 0 rpm
